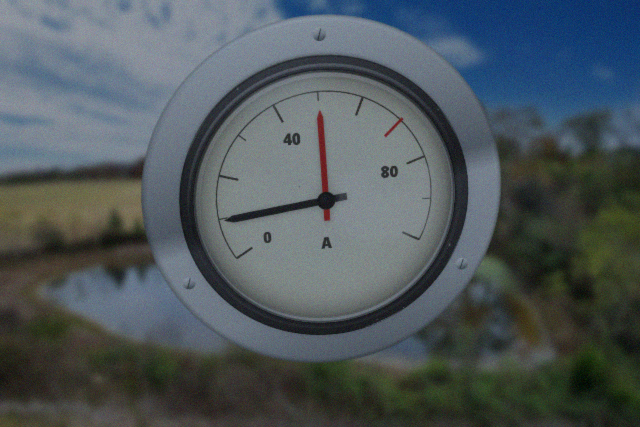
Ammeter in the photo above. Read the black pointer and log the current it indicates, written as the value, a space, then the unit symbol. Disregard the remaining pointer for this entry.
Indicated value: 10 A
